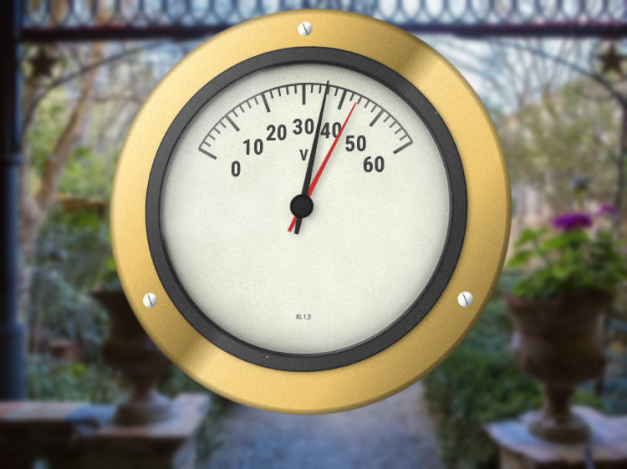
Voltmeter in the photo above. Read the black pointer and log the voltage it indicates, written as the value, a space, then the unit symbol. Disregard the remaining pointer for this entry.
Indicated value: 36 V
